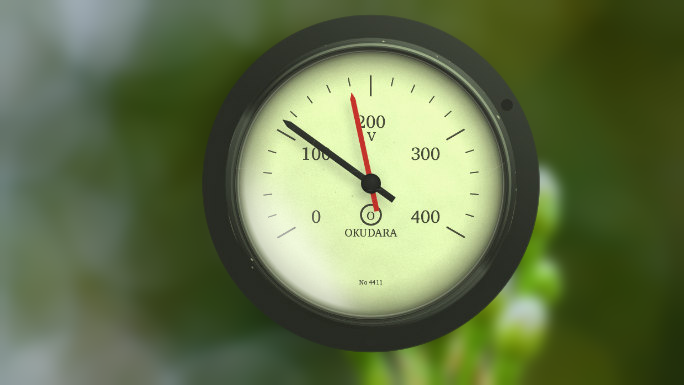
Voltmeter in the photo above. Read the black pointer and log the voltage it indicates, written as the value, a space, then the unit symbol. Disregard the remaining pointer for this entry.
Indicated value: 110 V
